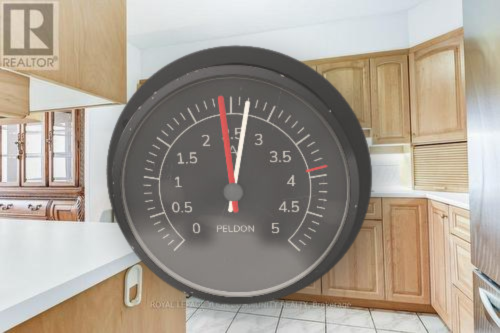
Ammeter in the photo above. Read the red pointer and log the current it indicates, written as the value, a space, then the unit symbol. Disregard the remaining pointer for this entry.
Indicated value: 2.4 A
